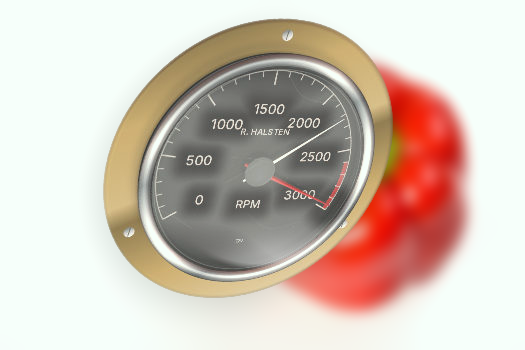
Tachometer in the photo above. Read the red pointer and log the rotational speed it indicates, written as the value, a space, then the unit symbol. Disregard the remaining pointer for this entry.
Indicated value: 2950 rpm
